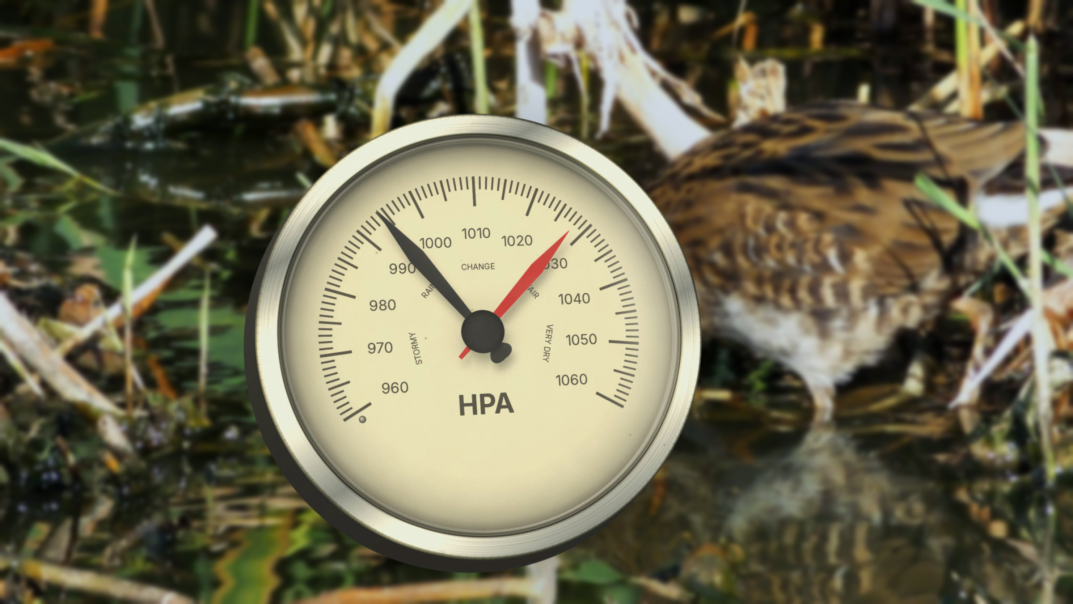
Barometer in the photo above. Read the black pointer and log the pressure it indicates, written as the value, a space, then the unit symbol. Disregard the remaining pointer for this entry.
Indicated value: 994 hPa
